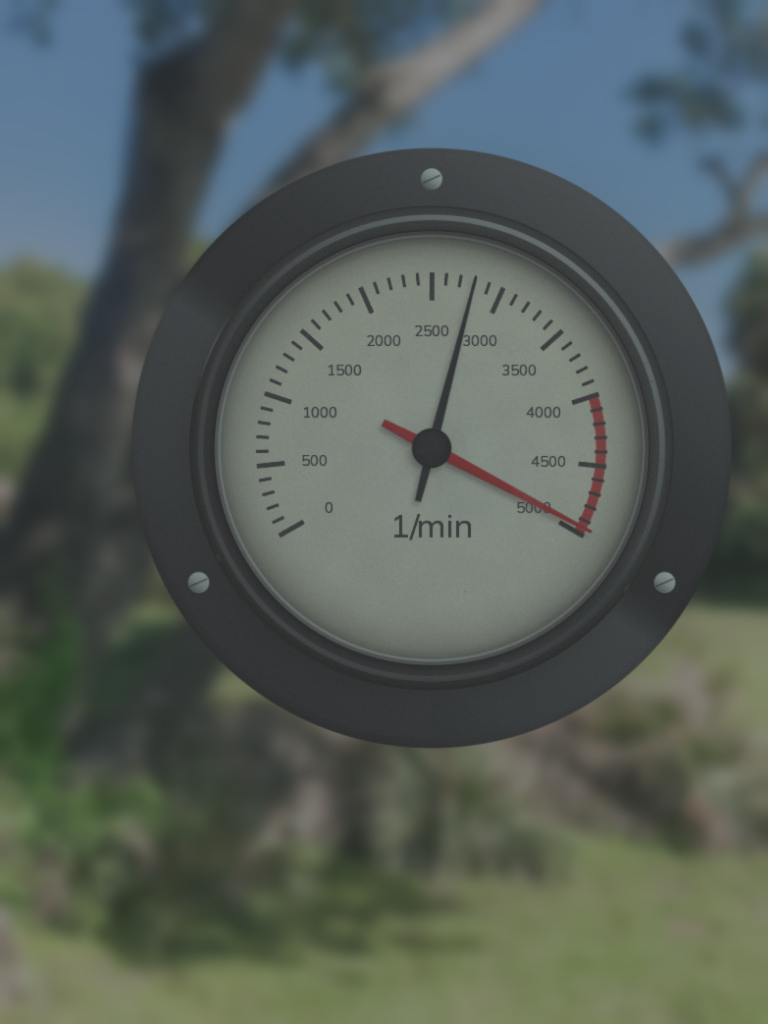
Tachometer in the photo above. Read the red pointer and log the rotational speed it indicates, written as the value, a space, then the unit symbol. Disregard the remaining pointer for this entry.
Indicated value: 4950 rpm
